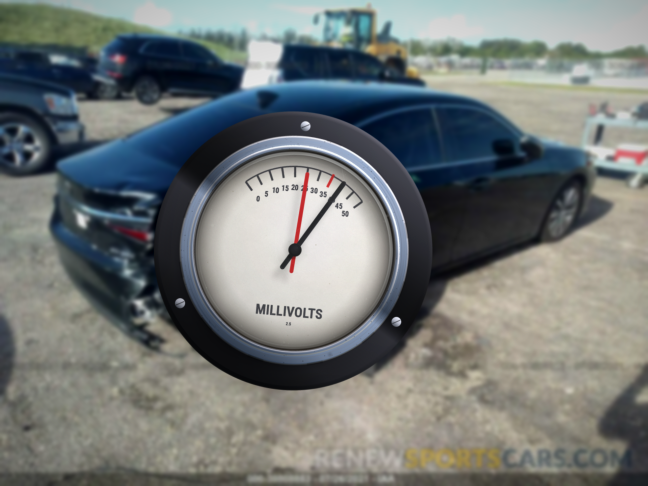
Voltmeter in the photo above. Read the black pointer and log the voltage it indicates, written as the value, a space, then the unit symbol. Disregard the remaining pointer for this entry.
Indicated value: 40 mV
